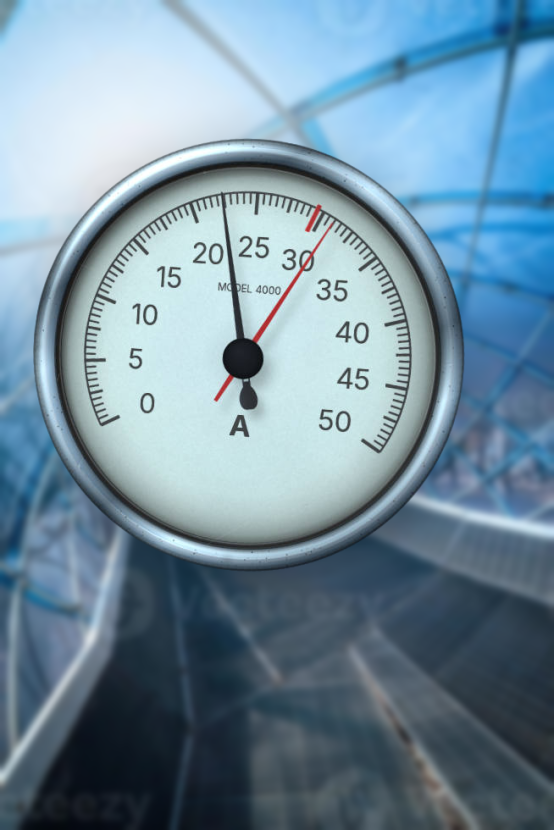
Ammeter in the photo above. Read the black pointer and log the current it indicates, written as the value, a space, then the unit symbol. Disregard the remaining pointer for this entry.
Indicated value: 22.5 A
